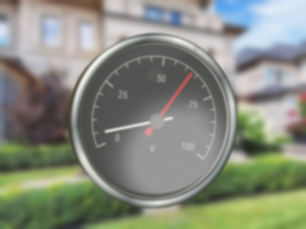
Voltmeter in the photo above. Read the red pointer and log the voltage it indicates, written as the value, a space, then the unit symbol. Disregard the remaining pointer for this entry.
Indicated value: 62.5 V
